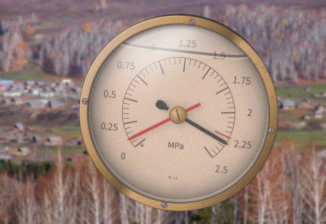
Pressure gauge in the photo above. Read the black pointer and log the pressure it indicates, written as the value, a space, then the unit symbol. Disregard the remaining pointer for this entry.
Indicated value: 2.3 MPa
